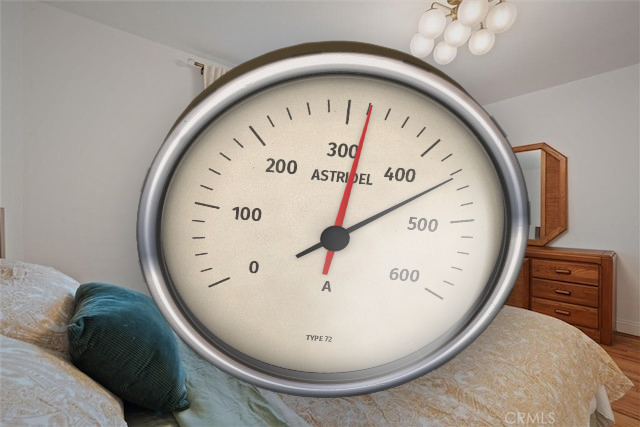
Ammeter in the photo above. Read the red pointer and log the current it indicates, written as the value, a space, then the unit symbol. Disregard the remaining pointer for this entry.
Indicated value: 320 A
